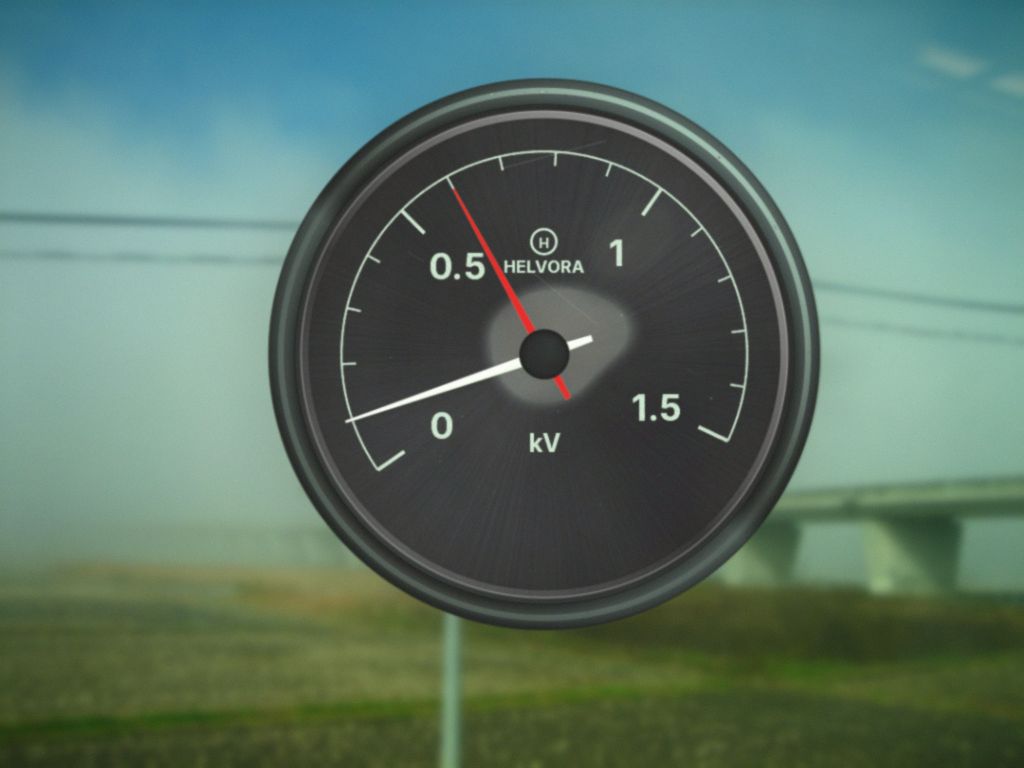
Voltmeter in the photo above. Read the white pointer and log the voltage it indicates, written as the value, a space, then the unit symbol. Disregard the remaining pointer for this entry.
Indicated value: 0.1 kV
